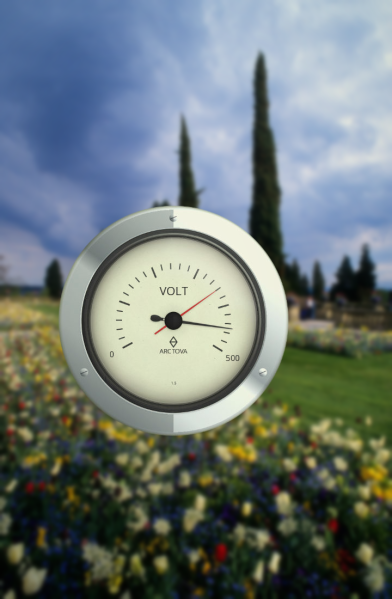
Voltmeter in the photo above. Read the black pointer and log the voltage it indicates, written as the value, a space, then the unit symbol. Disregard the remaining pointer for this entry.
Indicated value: 450 V
